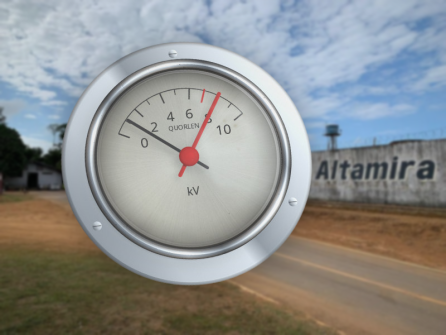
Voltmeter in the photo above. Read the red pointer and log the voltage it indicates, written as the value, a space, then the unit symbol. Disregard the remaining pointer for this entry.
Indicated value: 8 kV
